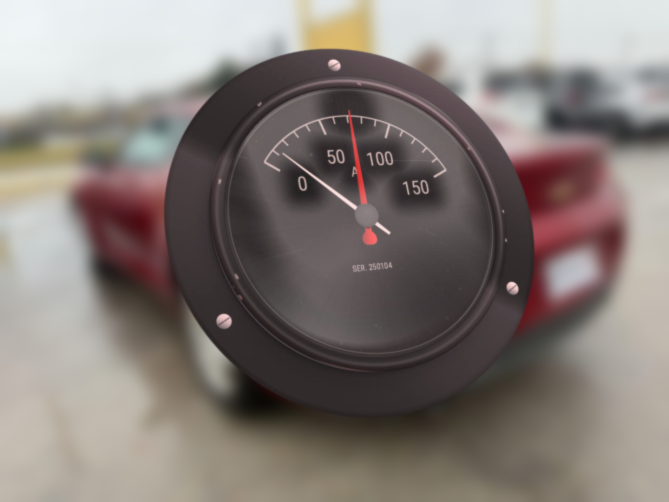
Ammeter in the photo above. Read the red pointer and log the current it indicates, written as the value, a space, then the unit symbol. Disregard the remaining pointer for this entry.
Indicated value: 70 A
